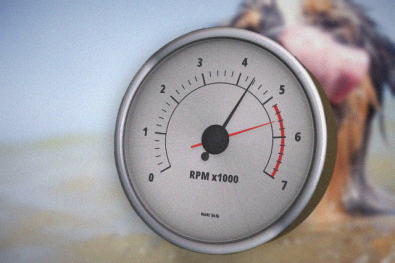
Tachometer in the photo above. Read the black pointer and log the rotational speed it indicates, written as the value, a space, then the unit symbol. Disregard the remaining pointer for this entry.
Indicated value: 4400 rpm
